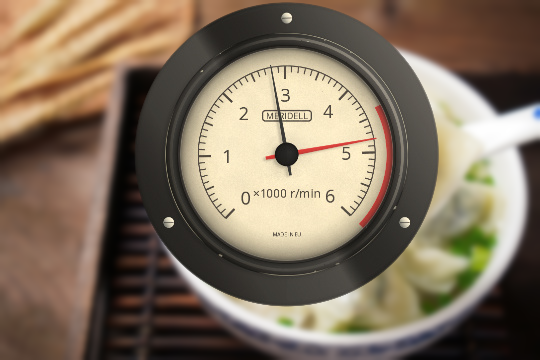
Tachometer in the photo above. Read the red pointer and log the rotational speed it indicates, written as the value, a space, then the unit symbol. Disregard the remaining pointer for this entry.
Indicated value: 4800 rpm
